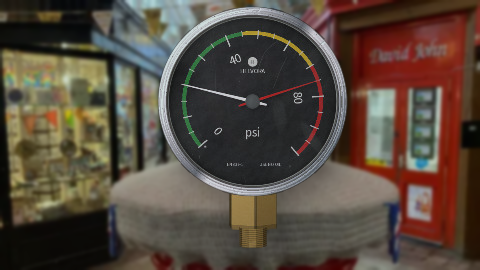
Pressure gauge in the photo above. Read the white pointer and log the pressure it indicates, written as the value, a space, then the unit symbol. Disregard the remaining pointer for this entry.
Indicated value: 20 psi
